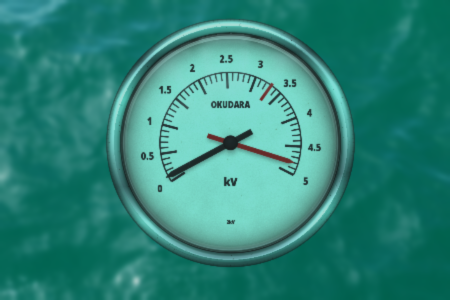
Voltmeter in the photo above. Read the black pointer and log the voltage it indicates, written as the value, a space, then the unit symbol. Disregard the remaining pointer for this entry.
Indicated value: 0.1 kV
